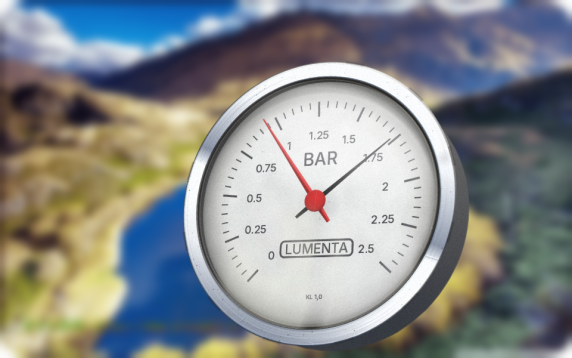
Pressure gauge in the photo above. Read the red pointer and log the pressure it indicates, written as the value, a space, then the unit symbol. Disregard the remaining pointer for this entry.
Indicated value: 0.95 bar
